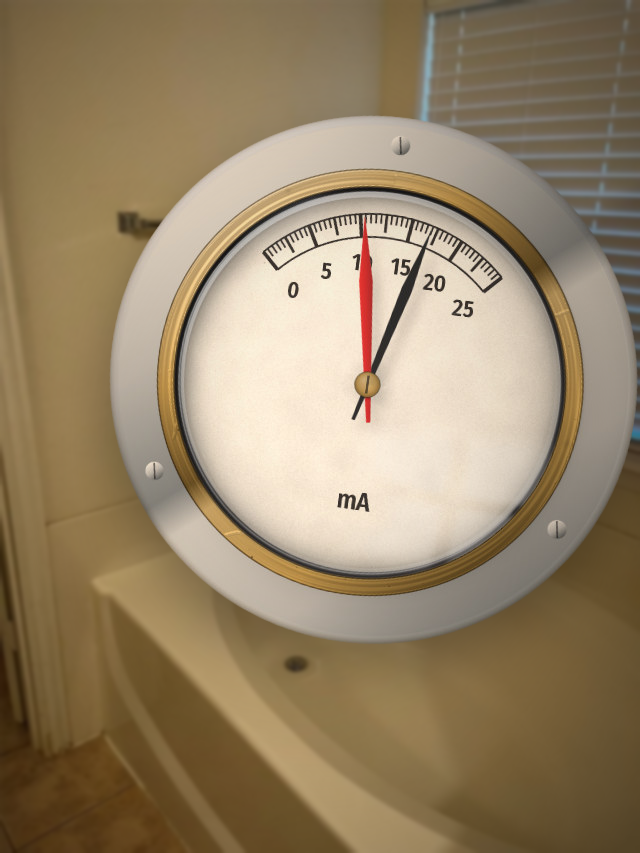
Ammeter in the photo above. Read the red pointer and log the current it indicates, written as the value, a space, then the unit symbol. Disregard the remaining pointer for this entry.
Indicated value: 10.5 mA
